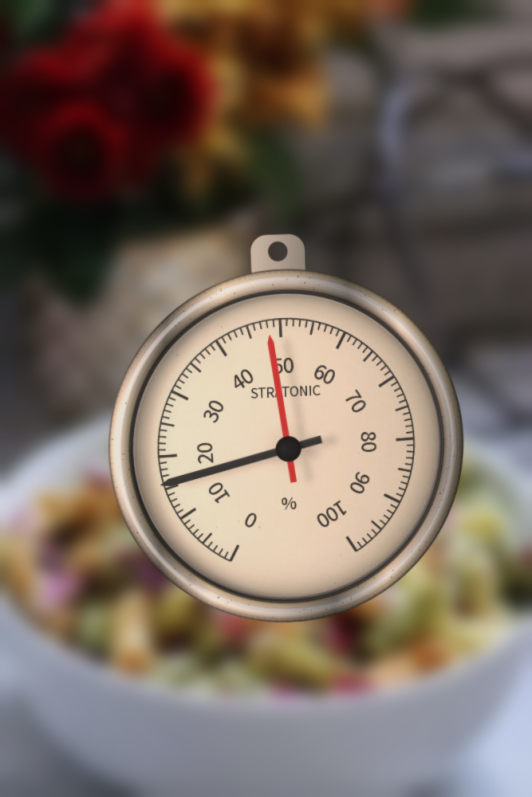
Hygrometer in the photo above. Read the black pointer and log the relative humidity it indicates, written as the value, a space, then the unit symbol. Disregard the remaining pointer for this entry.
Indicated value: 16 %
